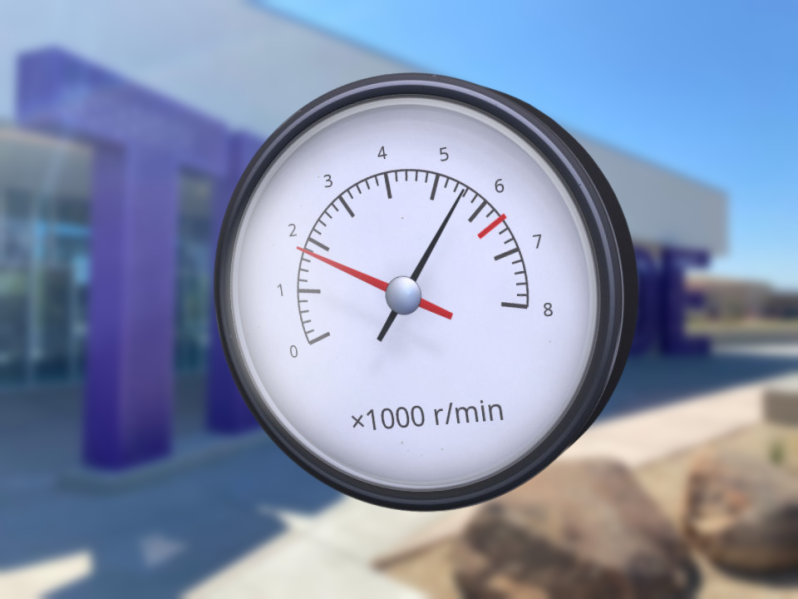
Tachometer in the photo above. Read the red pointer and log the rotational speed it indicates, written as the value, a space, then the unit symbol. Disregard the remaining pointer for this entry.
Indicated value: 1800 rpm
